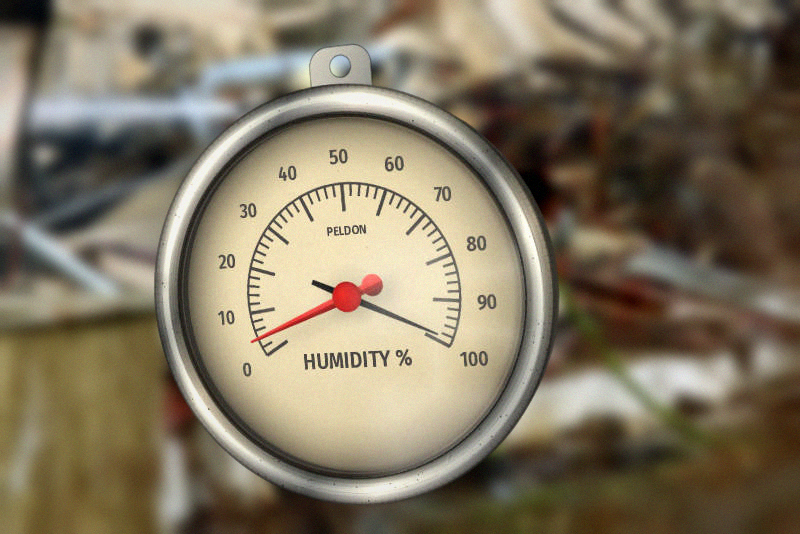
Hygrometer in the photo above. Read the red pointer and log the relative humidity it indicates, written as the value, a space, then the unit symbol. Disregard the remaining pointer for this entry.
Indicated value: 4 %
